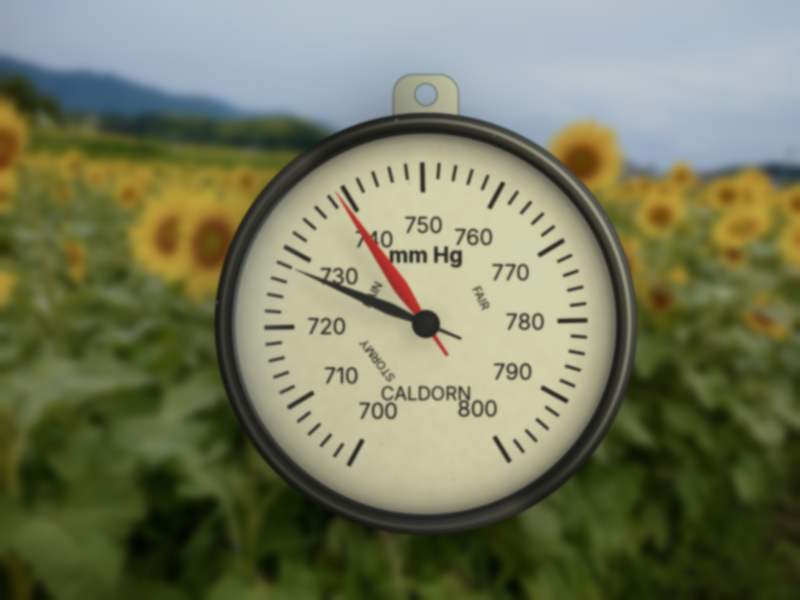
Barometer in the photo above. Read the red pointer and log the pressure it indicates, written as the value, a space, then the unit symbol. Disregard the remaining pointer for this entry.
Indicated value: 739 mmHg
